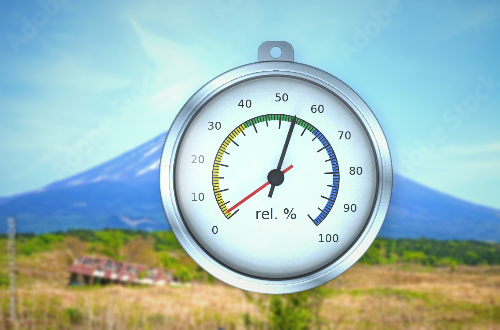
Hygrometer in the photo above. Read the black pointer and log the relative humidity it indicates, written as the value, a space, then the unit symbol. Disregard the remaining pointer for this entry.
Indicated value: 55 %
